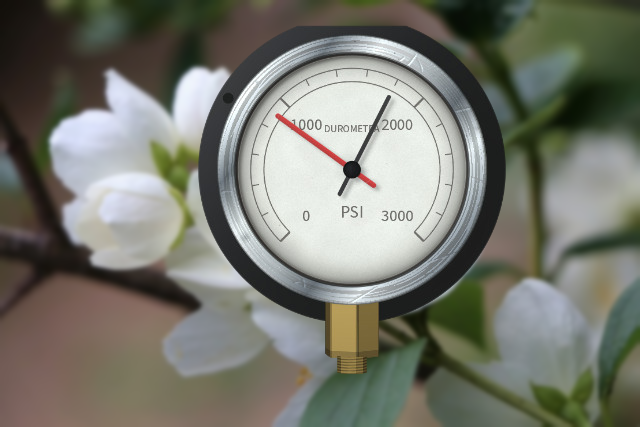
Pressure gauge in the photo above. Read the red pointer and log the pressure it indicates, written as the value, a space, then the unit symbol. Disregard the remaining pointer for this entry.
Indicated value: 900 psi
